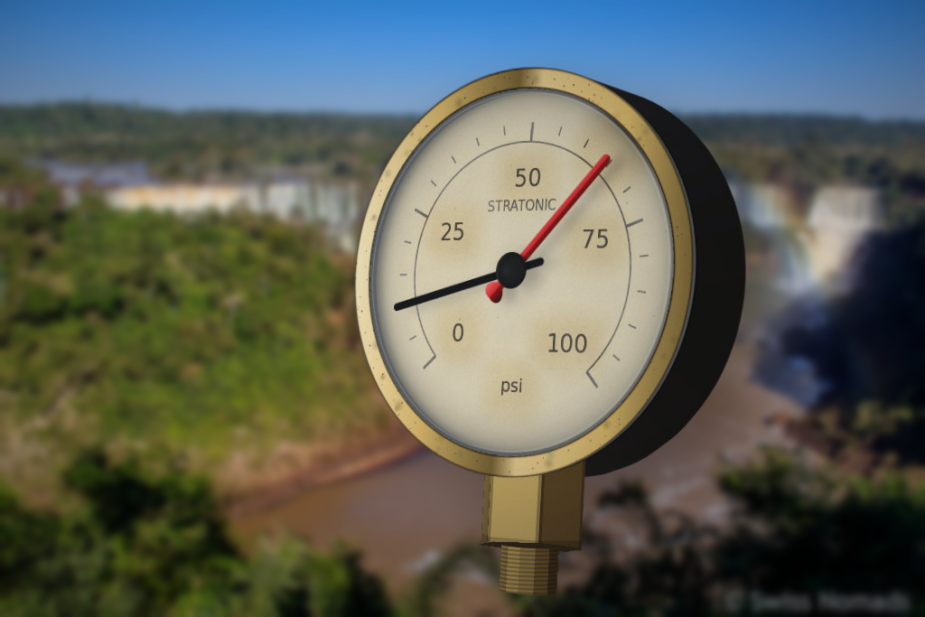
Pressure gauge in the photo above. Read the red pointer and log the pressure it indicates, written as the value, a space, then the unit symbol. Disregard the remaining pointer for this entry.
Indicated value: 65 psi
